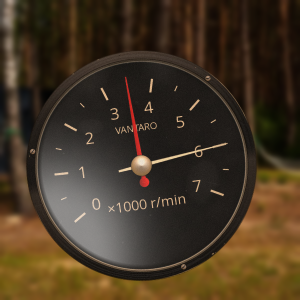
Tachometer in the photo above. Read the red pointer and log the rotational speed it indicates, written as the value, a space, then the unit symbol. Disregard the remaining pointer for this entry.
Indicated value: 3500 rpm
